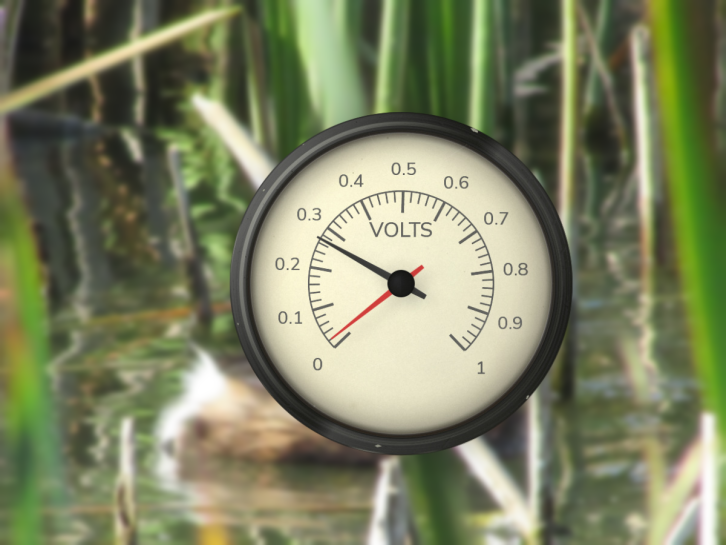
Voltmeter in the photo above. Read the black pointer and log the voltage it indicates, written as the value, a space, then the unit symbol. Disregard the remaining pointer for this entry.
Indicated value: 0.27 V
